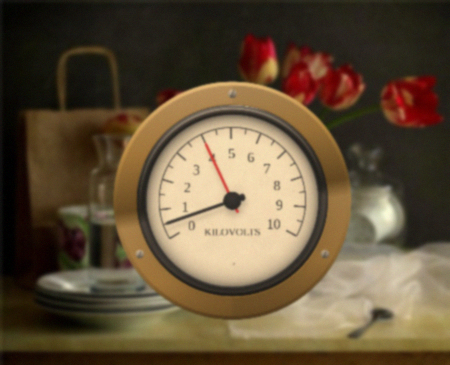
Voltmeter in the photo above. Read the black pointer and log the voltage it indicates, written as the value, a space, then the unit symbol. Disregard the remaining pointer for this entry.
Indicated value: 0.5 kV
